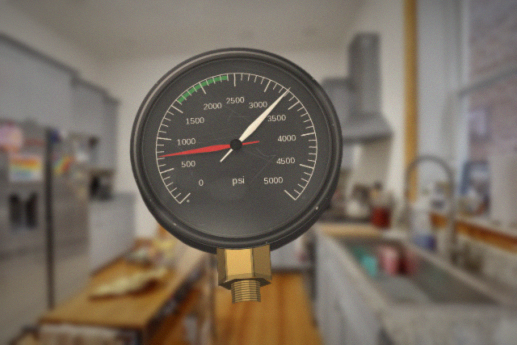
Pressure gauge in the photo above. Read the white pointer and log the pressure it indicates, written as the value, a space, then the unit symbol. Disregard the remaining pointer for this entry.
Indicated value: 3300 psi
